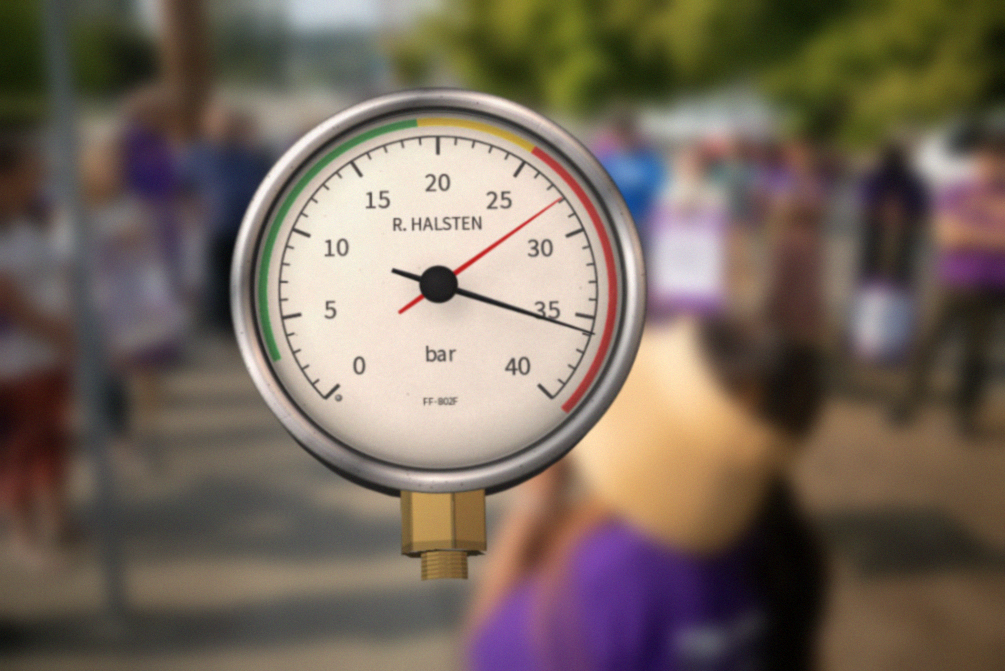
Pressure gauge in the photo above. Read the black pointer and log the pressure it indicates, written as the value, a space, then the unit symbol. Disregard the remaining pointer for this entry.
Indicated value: 36 bar
